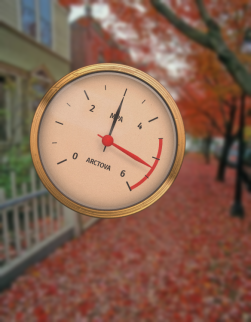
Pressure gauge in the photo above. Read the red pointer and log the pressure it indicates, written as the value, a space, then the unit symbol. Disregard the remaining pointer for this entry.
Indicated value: 5.25 MPa
